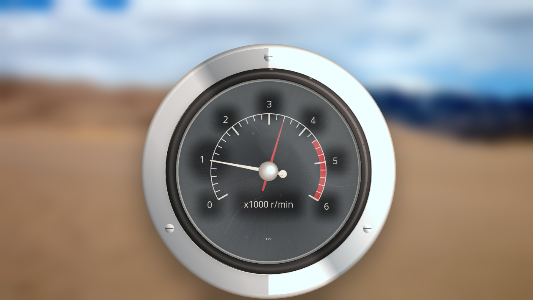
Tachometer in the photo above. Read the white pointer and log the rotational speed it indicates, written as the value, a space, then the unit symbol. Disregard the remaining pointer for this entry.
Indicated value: 1000 rpm
